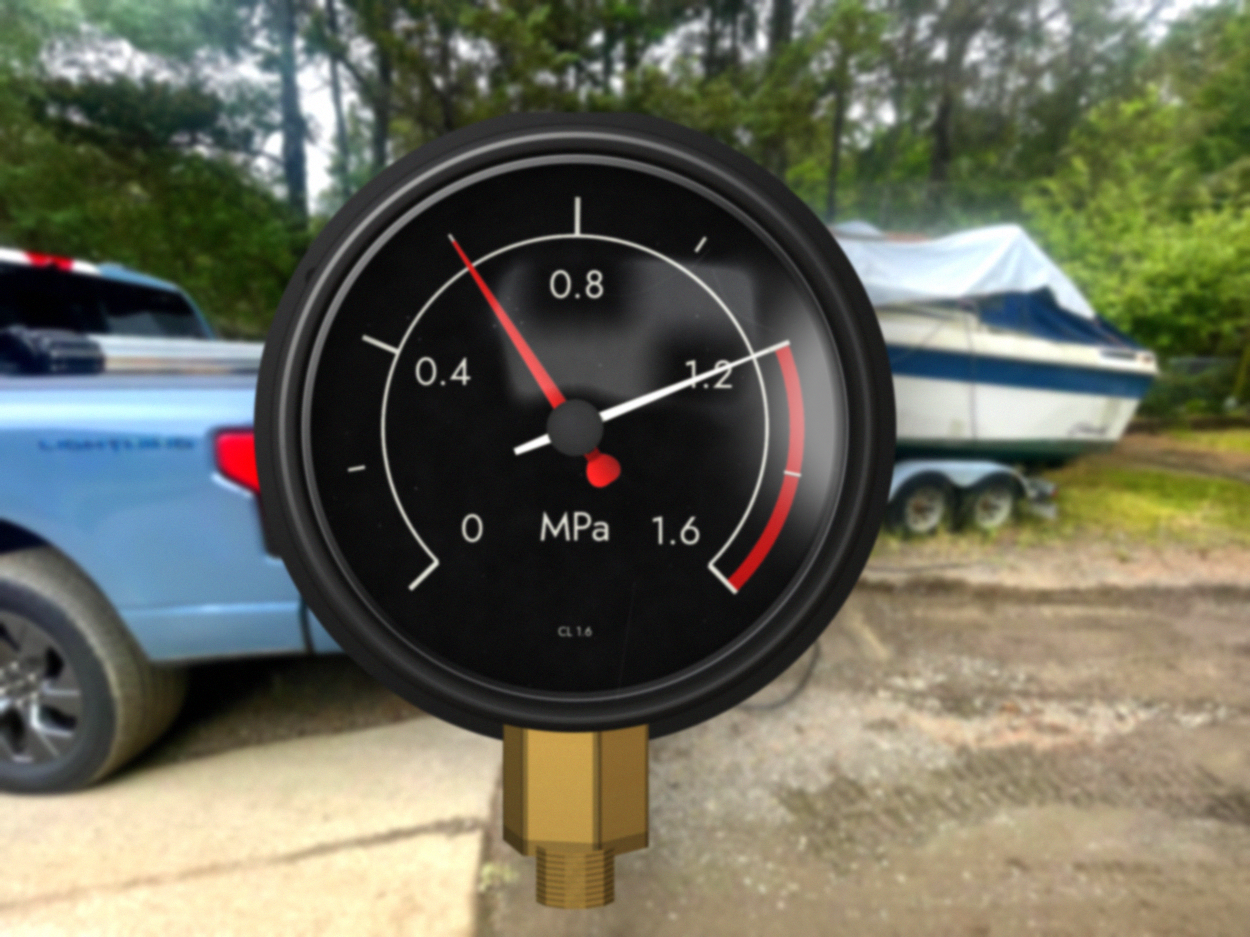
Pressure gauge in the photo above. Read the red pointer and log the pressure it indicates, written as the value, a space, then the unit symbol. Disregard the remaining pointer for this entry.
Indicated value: 0.6 MPa
